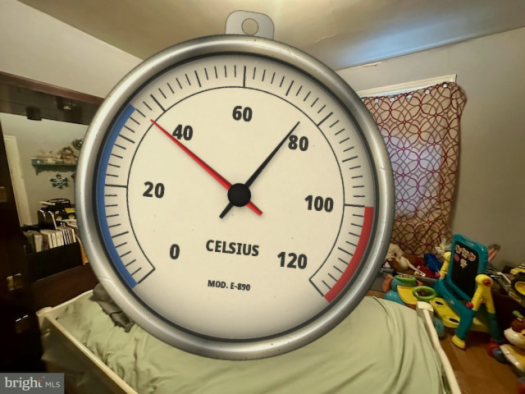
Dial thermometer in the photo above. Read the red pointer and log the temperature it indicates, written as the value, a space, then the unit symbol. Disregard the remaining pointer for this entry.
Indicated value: 36 °C
